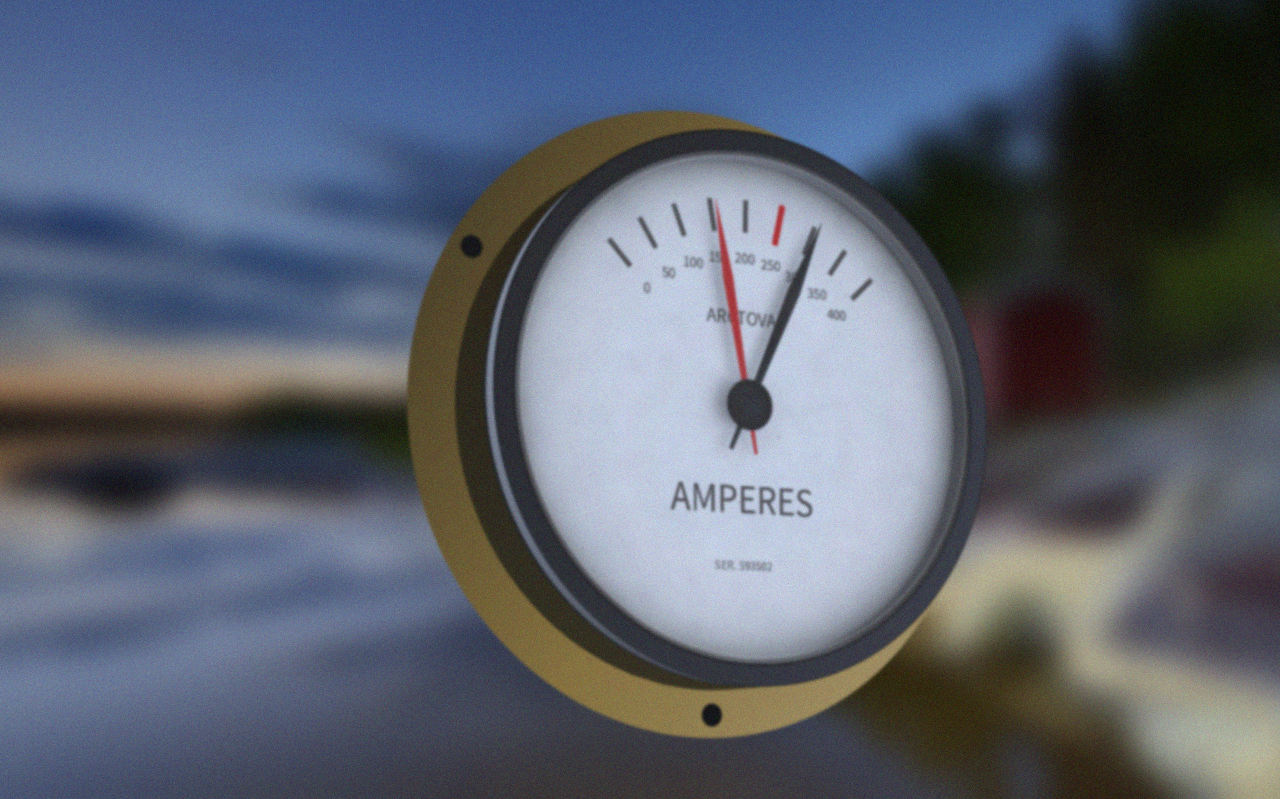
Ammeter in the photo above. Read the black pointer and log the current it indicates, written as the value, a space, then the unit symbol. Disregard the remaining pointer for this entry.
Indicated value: 300 A
